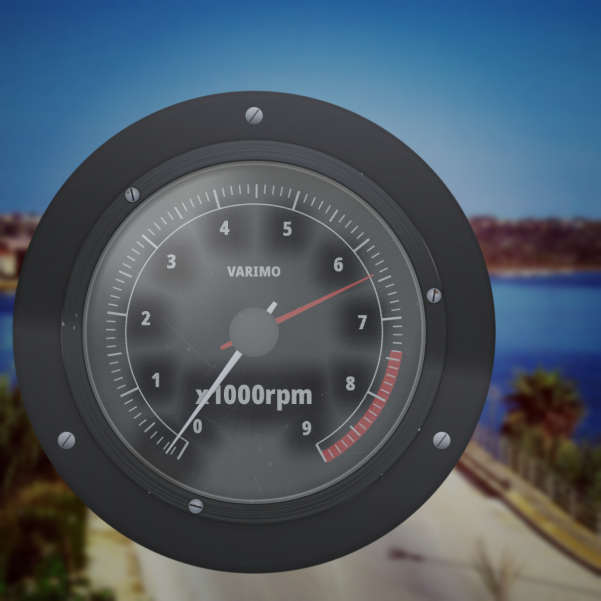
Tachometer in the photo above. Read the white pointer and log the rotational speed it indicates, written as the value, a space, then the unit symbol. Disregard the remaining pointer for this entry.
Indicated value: 150 rpm
